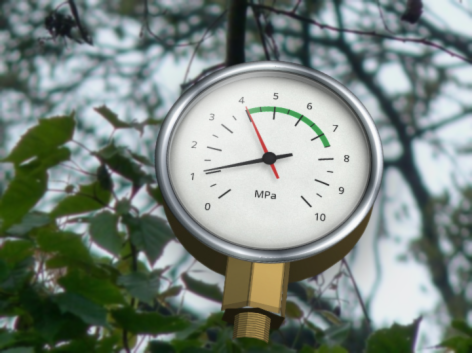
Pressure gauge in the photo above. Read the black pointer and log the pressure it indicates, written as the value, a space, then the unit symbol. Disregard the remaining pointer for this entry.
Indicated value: 1 MPa
